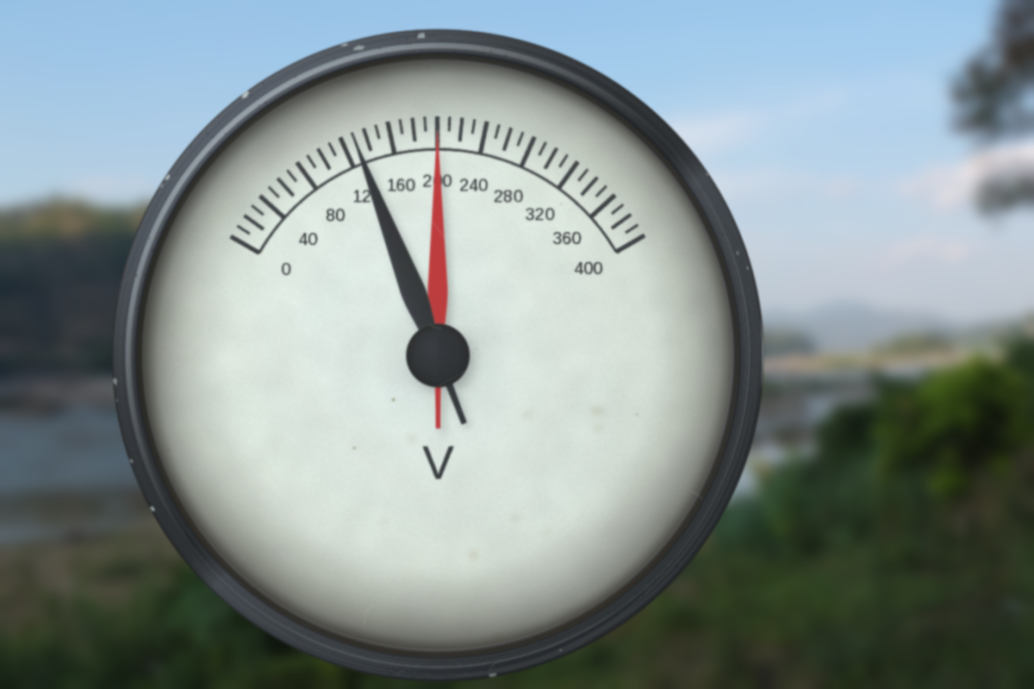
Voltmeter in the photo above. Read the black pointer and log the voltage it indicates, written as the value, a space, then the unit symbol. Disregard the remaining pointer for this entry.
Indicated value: 130 V
